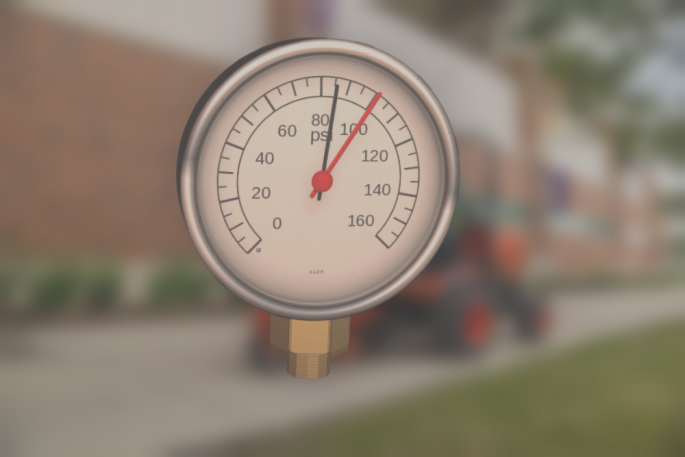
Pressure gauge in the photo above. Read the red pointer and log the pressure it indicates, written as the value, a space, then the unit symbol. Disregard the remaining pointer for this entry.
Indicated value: 100 psi
